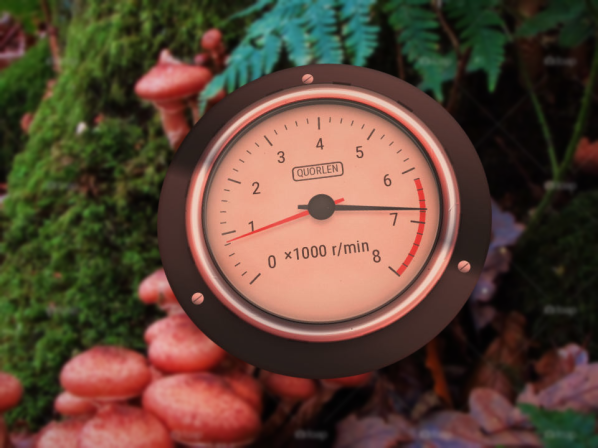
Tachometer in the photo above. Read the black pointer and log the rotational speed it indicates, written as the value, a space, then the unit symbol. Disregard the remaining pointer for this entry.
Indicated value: 6800 rpm
